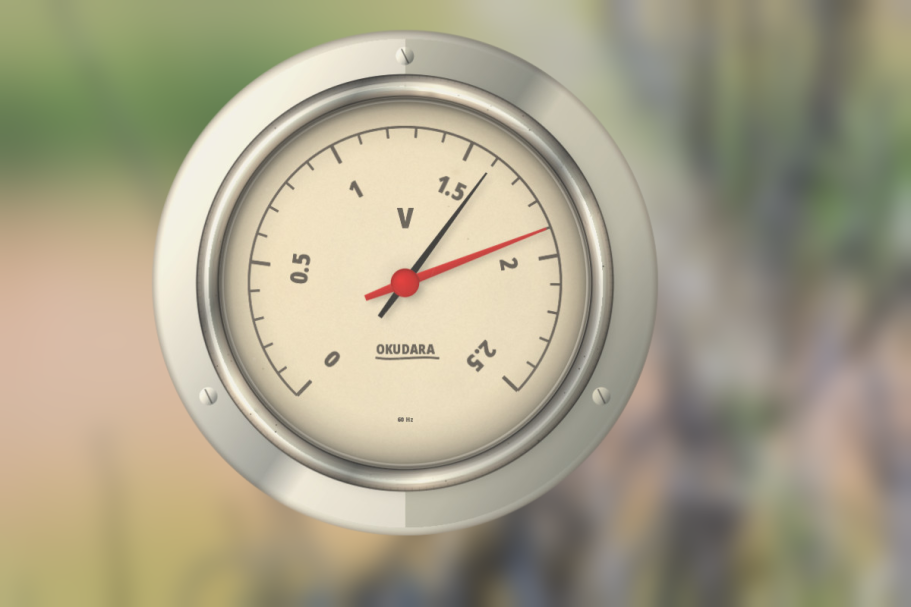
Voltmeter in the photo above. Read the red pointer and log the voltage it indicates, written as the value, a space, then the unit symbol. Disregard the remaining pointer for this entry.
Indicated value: 1.9 V
